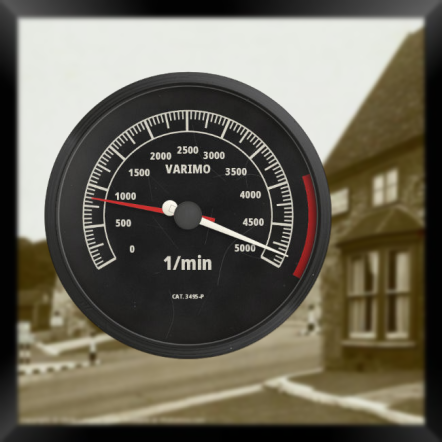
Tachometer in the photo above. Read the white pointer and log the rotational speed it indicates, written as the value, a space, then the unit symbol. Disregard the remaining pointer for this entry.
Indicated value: 4850 rpm
